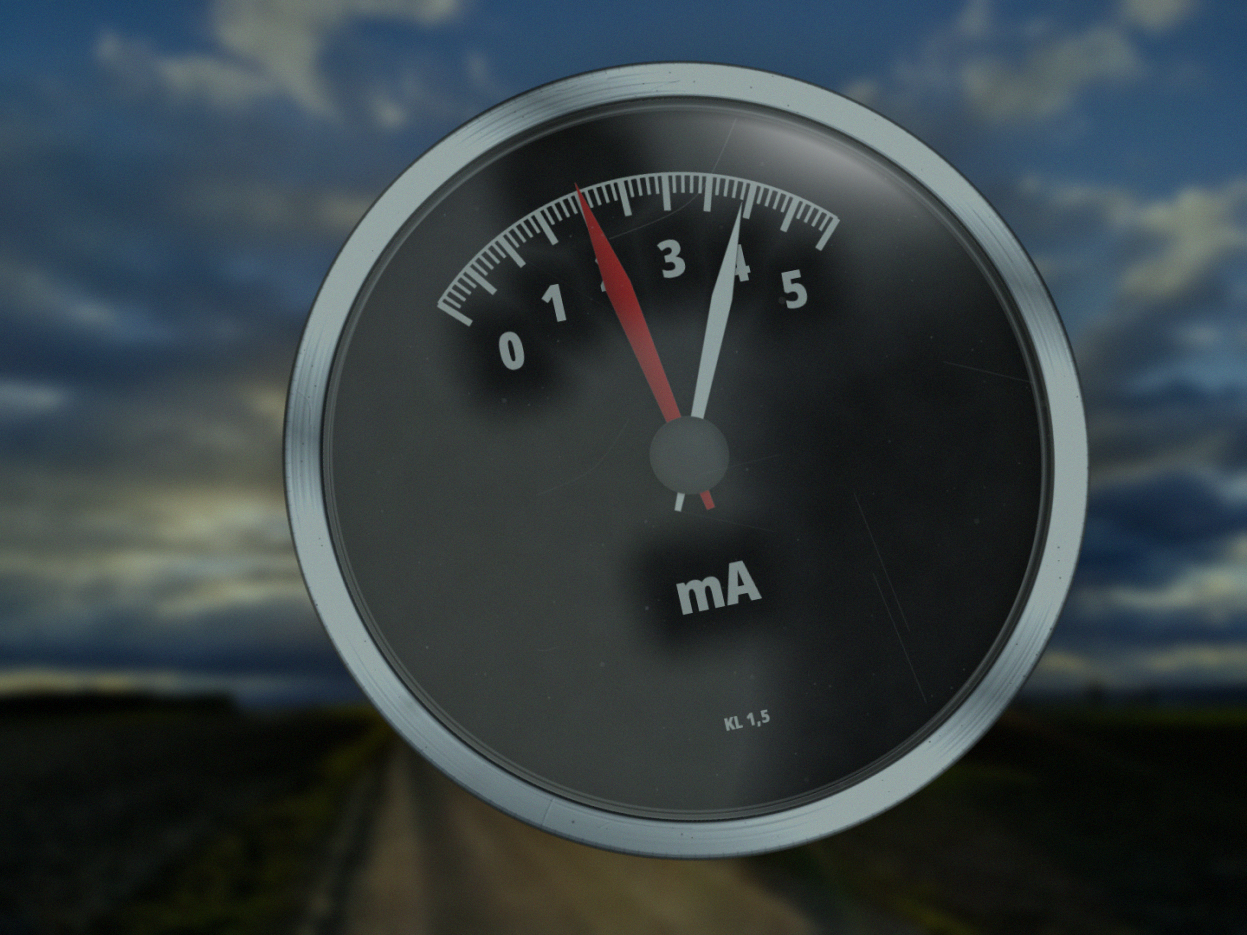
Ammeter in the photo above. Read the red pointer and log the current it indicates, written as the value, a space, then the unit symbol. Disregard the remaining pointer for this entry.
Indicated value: 2 mA
